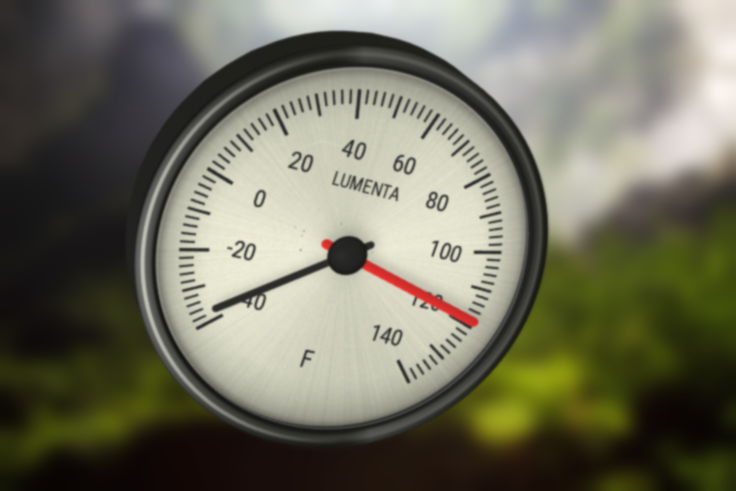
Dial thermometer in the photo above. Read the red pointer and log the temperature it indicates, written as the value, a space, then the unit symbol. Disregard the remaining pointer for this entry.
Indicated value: 118 °F
